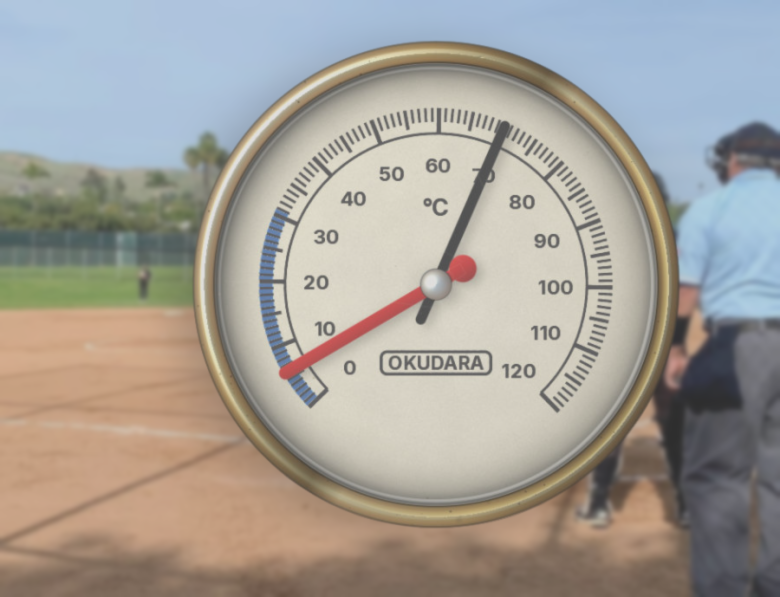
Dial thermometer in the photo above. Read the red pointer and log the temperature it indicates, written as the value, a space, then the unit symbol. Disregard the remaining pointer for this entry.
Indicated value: 6 °C
